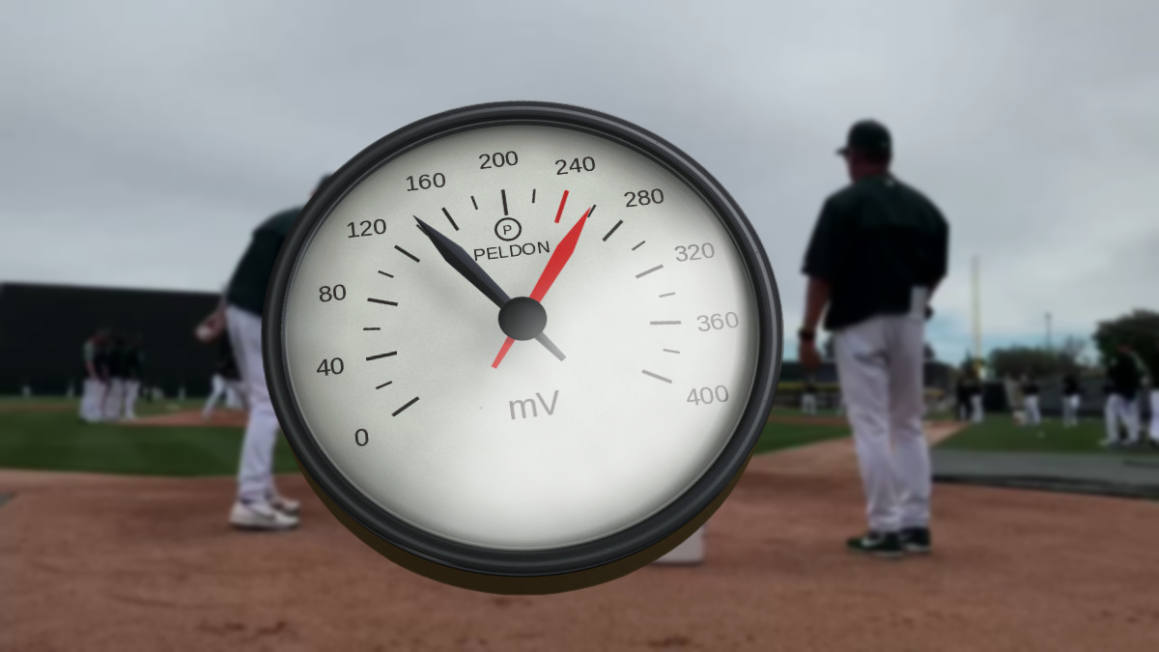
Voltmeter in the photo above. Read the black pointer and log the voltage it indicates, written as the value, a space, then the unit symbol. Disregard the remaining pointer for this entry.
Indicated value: 140 mV
